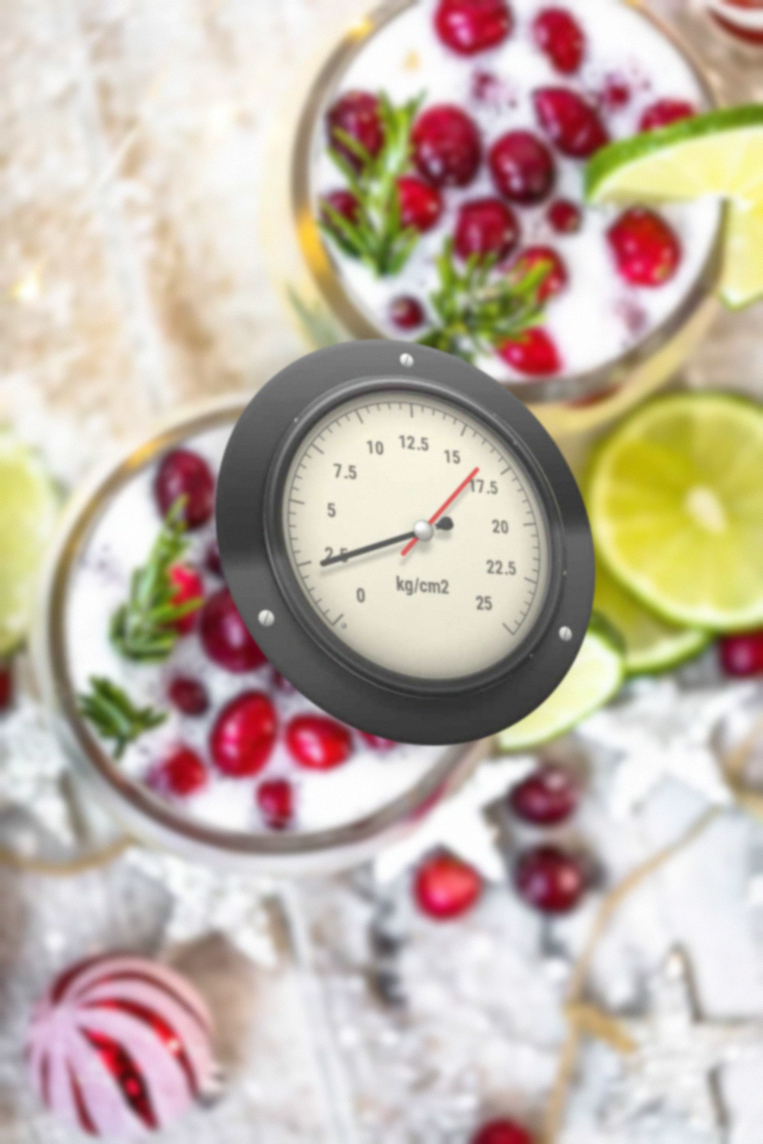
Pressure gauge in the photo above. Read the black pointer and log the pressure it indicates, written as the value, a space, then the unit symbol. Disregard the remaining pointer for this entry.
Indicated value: 2.25 kg/cm²
